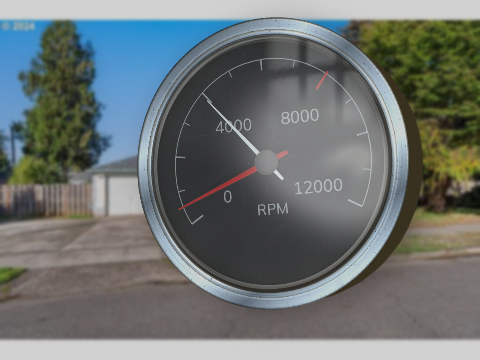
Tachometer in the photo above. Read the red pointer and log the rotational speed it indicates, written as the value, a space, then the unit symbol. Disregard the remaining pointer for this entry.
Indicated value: 500 rpm
